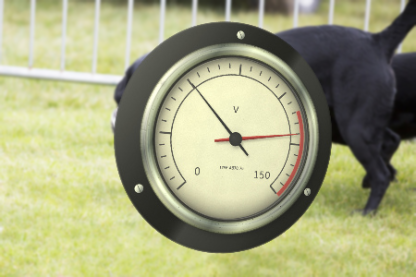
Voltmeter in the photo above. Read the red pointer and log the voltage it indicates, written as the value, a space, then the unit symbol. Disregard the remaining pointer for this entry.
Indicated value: 120 V
